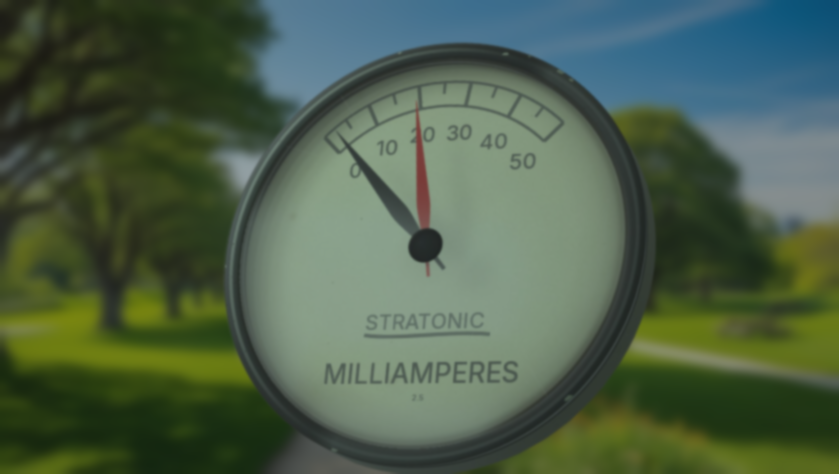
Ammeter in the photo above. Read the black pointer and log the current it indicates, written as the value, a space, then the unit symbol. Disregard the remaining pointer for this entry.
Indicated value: 2.5 mA
